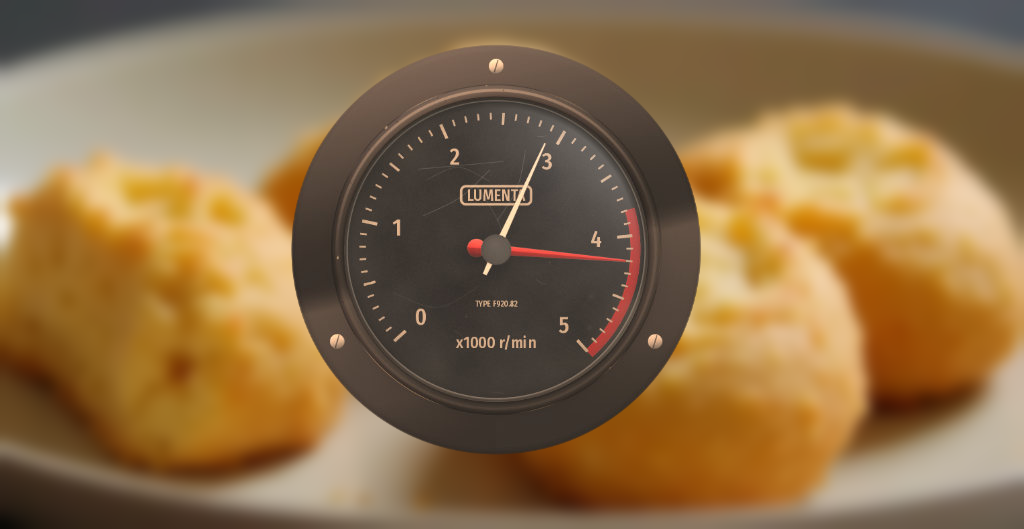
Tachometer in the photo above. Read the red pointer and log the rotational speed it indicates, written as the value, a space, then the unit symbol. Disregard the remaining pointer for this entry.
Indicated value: 4200 rpm
